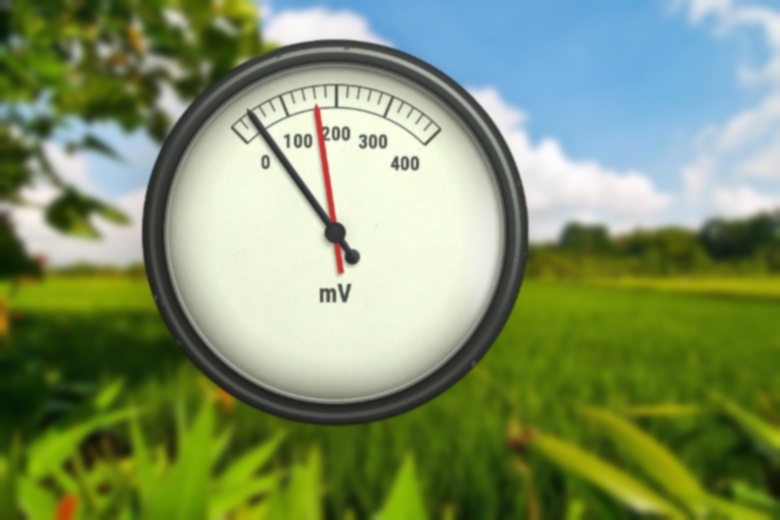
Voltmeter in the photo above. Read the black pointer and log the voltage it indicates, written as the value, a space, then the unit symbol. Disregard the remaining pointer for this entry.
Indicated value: 40 mV
